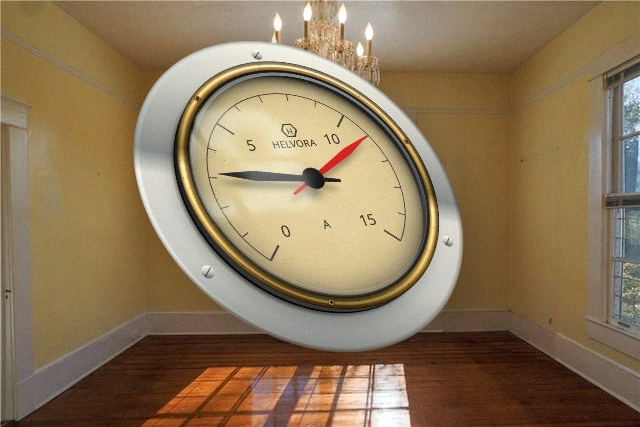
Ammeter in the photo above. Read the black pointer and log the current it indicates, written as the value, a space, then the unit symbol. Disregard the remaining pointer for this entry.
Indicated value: 3 A
